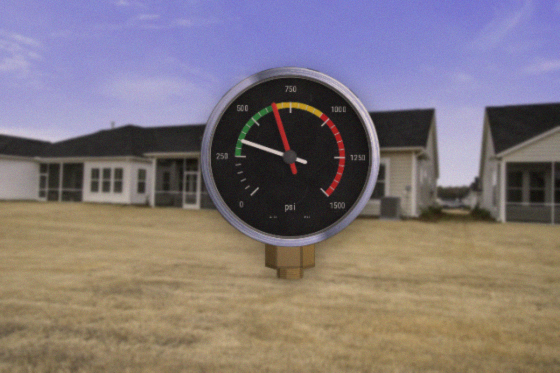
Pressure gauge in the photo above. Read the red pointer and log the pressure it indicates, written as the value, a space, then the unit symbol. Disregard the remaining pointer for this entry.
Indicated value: 650 psi
